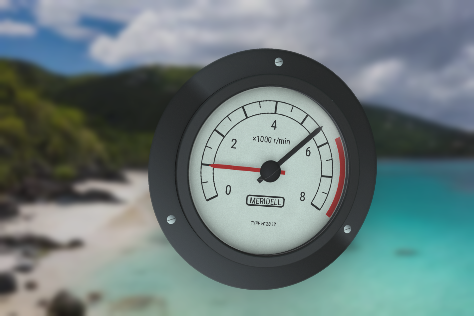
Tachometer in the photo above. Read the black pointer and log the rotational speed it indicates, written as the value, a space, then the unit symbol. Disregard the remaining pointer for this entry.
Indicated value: 5500 rpm
